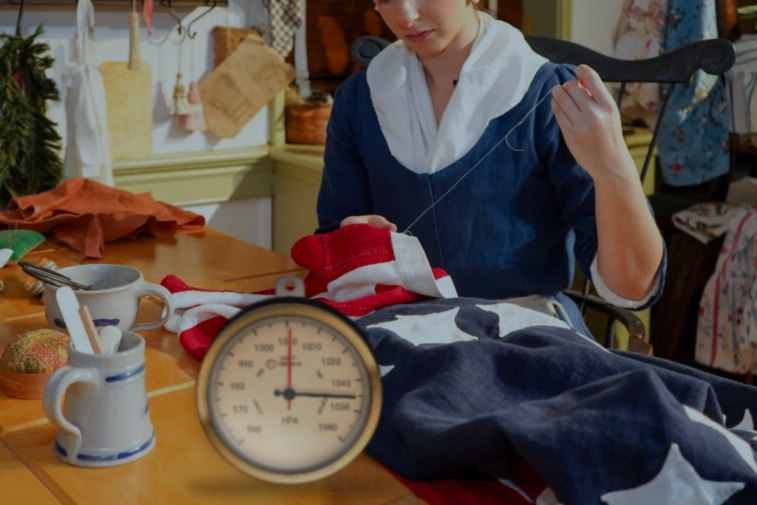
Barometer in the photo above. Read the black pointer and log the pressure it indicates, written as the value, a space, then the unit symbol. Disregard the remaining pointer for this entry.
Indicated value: 1045 hPa
